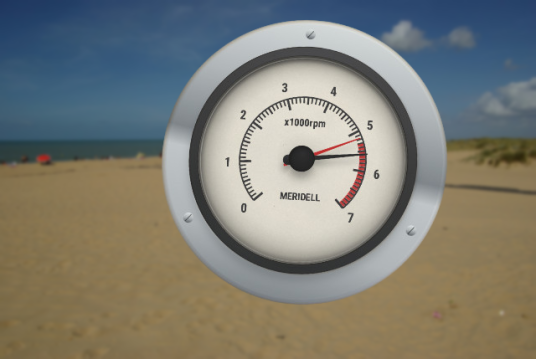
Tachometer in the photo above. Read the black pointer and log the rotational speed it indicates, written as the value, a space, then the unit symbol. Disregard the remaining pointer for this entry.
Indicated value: 5600 rpm
